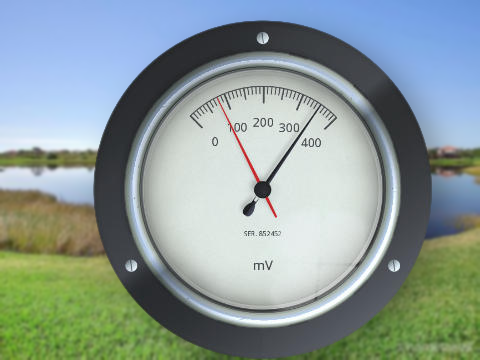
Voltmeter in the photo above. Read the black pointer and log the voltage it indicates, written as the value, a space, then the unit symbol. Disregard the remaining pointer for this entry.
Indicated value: 350 mV
